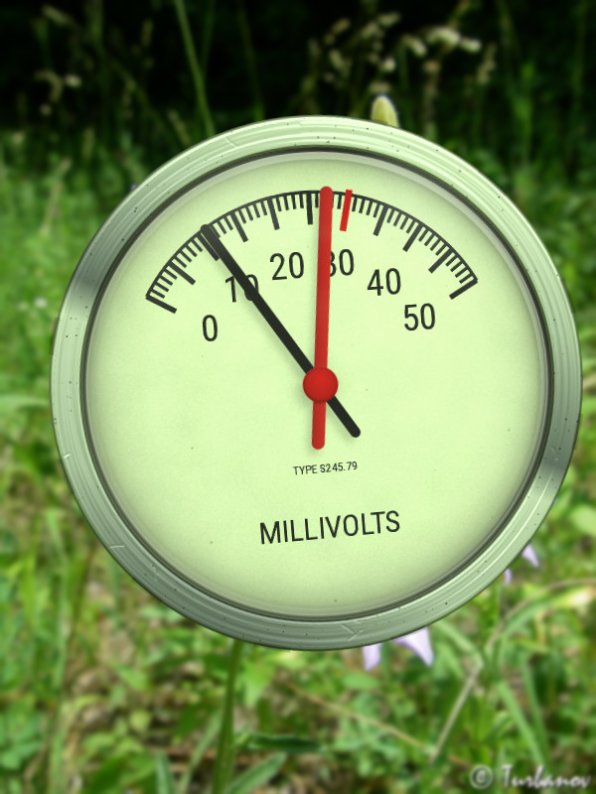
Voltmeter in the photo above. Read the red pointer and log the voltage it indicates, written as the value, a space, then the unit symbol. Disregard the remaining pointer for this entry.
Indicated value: 27 mV
